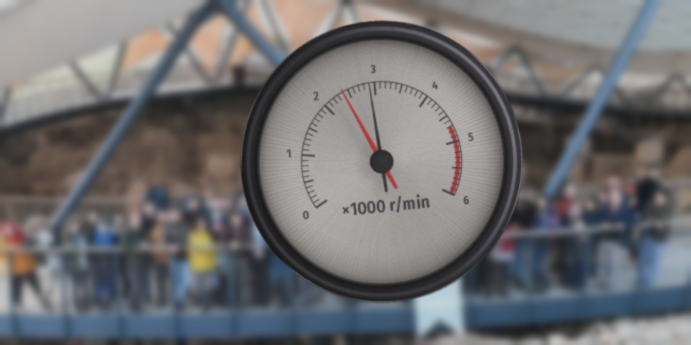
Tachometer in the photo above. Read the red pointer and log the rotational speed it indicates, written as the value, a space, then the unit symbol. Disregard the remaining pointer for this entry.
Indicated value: 2400 rpm
